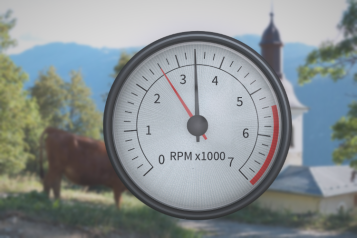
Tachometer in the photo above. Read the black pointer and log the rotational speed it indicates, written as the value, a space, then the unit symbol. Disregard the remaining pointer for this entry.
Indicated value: 3400 rpm
